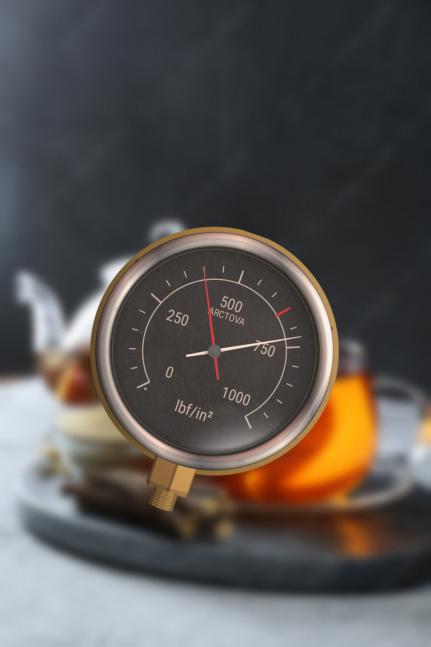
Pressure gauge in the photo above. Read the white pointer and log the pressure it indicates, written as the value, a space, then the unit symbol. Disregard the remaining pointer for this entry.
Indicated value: 725 psi
